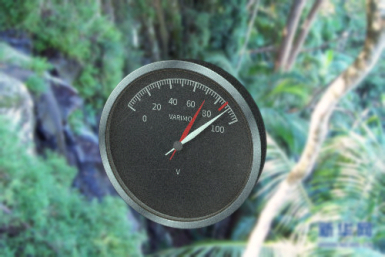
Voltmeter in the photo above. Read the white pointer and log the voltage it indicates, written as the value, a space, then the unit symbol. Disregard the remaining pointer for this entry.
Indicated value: 90 V
